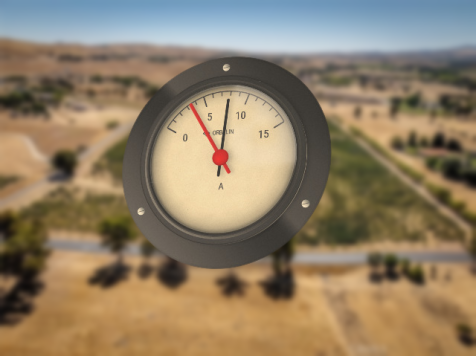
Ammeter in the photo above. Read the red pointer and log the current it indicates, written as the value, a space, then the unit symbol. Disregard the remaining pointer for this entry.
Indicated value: 3.5 A
